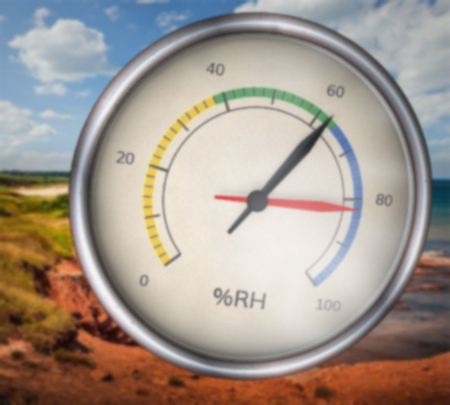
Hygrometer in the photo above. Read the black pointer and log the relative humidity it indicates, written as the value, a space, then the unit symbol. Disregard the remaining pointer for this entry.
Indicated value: 62 %
